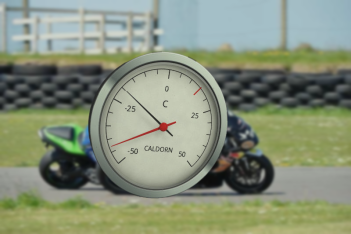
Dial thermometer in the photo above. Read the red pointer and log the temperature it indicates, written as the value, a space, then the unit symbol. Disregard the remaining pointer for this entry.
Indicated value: -42.5 °C
